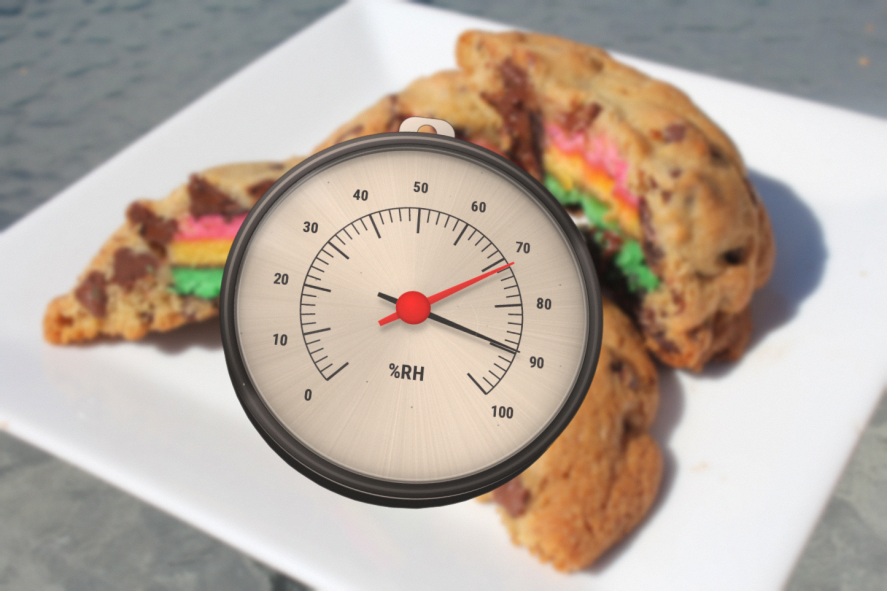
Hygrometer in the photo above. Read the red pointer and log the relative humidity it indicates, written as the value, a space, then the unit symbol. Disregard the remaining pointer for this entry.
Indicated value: 72 %
